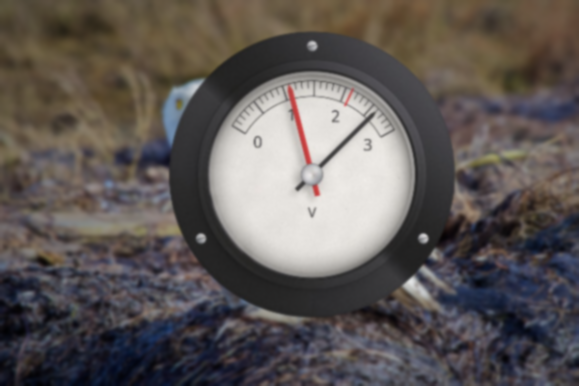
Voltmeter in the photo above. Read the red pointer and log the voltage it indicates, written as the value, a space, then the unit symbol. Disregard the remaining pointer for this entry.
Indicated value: 1.1 V
